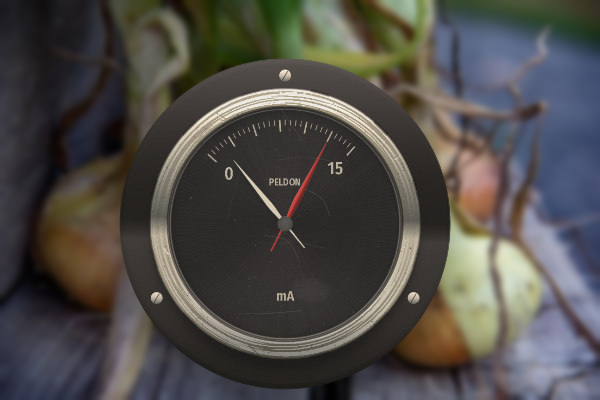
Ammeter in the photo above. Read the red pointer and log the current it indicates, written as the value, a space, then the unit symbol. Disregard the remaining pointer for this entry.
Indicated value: 12.5 mA
